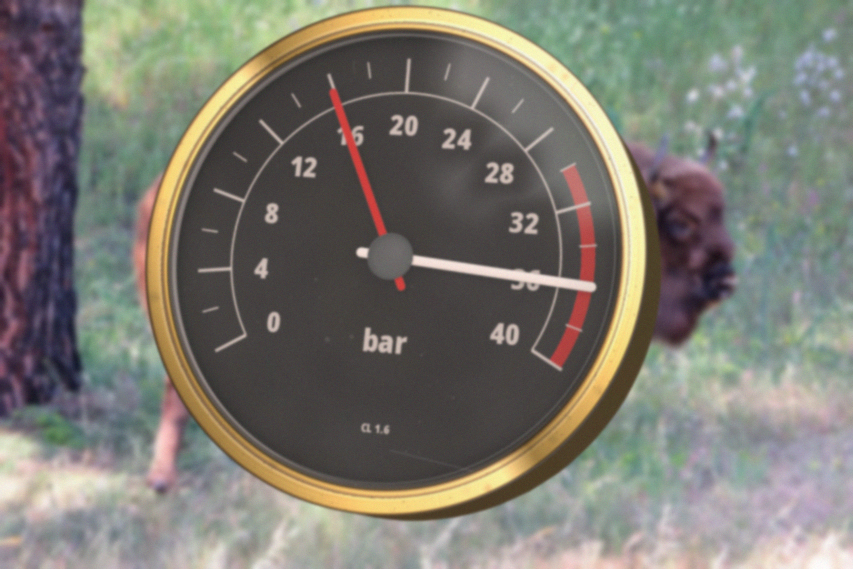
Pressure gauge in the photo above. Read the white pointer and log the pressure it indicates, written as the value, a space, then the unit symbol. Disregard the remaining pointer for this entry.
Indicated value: 36 bar
